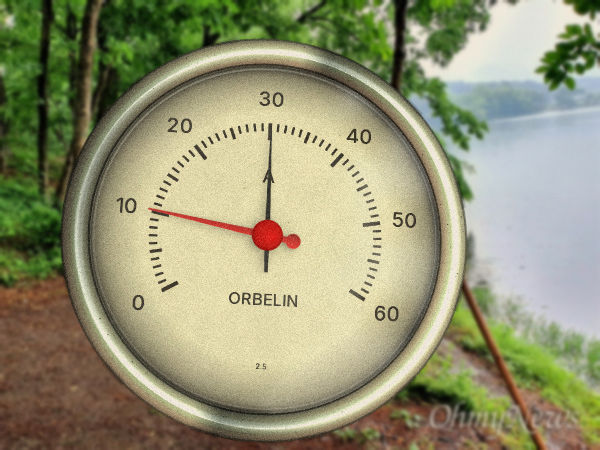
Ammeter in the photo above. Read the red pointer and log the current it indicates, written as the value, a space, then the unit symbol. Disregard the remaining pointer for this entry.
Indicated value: 10 A
